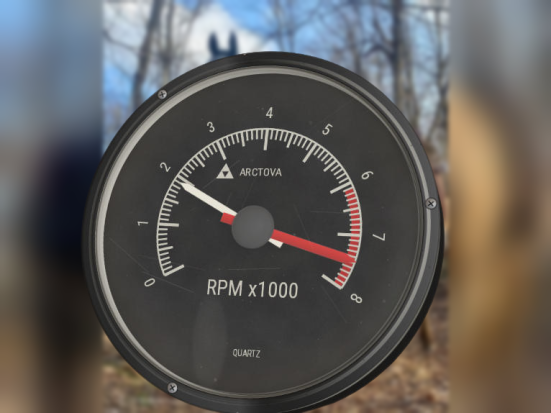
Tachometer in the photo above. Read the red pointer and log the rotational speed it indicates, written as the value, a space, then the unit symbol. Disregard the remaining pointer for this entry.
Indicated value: 7500 rpm
